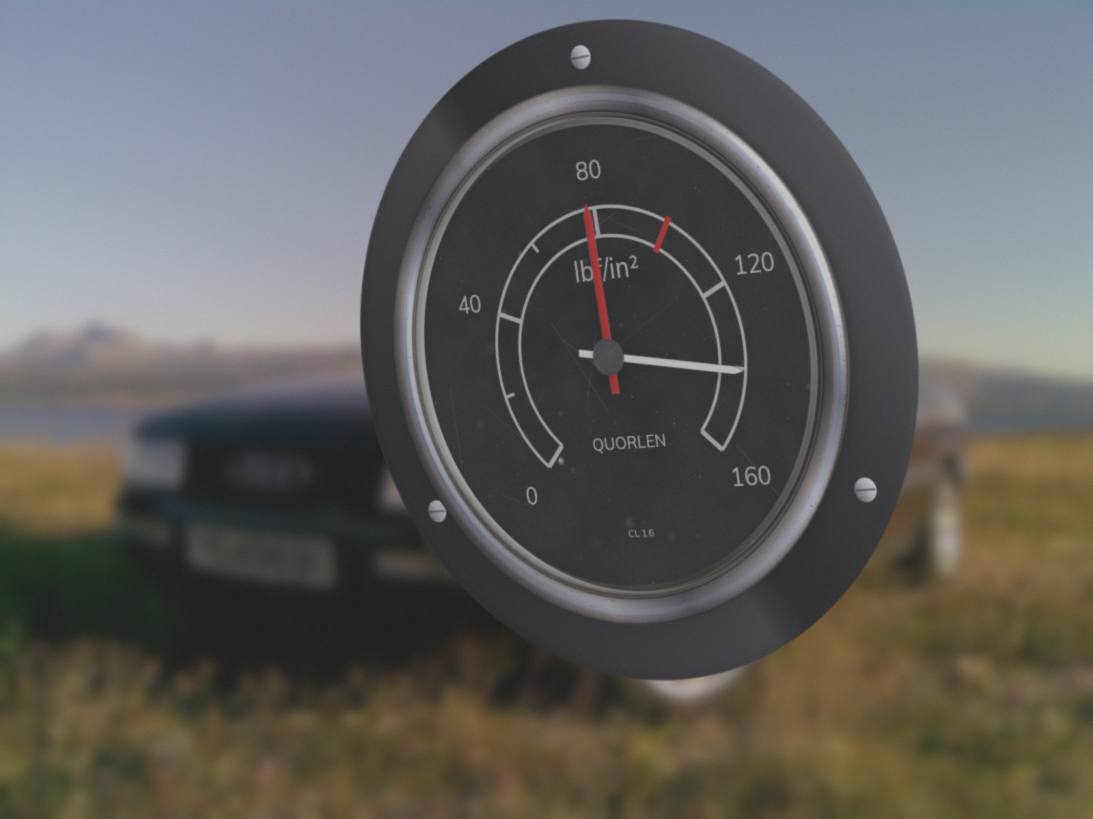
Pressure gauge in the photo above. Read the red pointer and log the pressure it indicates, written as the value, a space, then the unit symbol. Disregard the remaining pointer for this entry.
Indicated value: 80 psi
